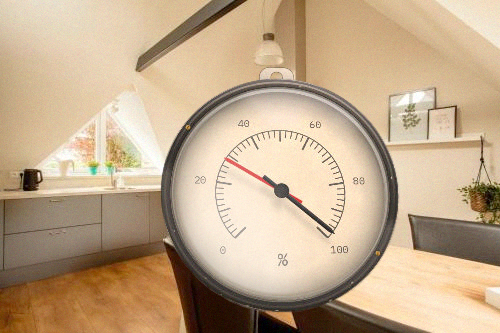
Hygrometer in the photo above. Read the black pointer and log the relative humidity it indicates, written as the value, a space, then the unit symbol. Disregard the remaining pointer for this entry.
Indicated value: 98 %
